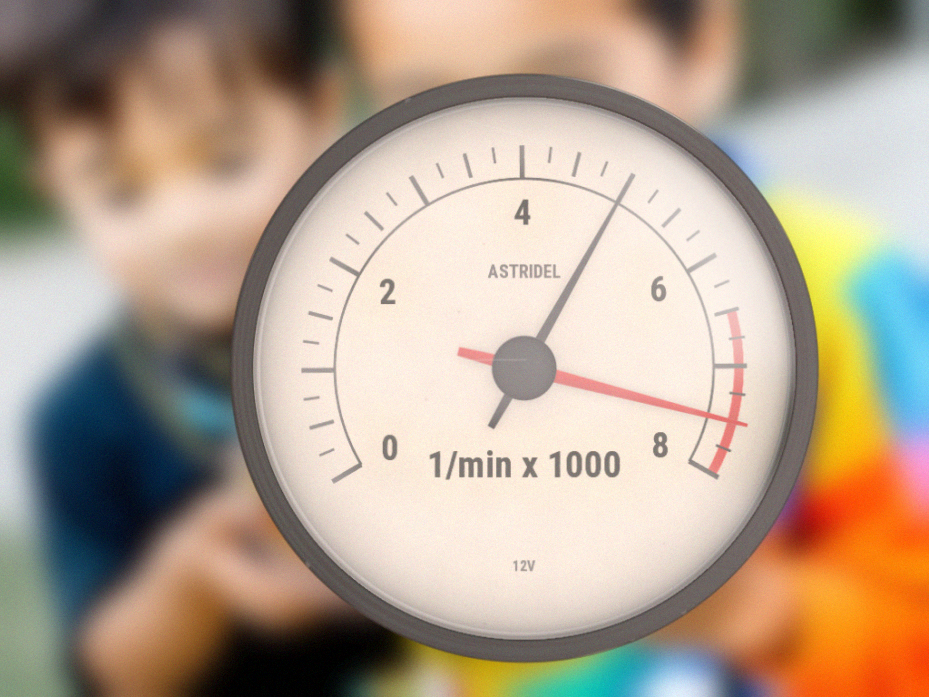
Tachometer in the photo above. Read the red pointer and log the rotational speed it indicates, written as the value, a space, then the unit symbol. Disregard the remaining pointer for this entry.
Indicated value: 7500 rpm
